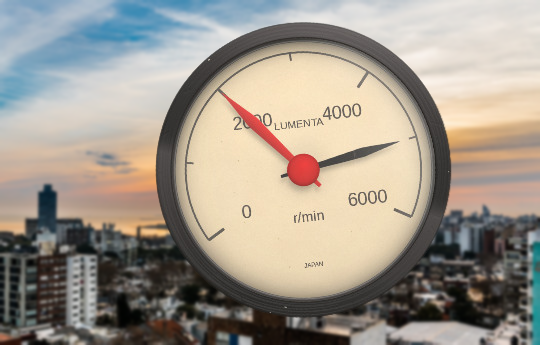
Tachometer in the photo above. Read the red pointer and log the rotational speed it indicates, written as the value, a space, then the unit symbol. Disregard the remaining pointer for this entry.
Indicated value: 2000 rpm
